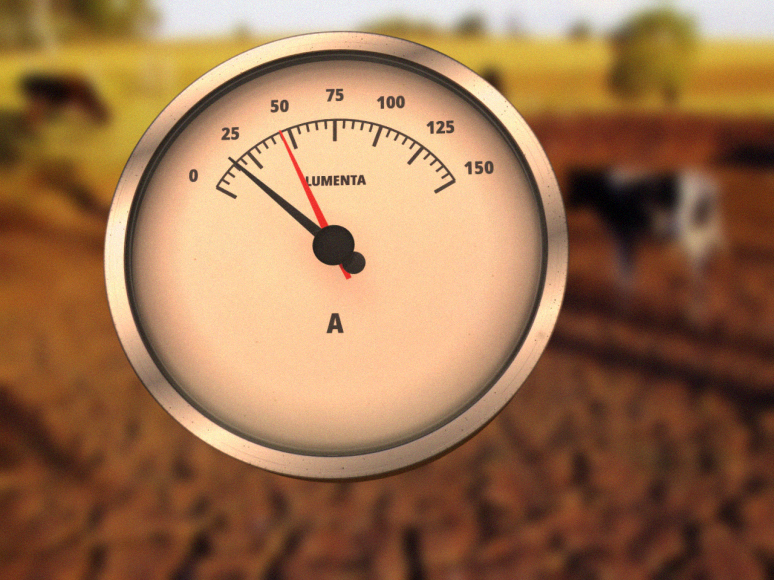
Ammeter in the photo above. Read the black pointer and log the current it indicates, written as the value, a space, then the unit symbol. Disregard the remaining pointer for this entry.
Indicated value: 15 A
